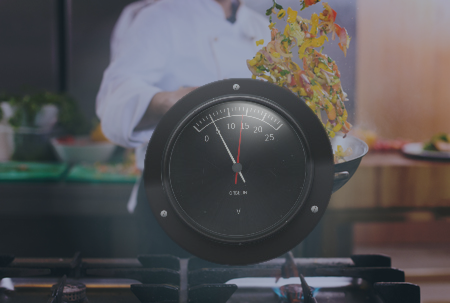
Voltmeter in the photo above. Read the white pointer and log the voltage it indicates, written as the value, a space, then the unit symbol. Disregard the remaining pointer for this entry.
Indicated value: 5 V
